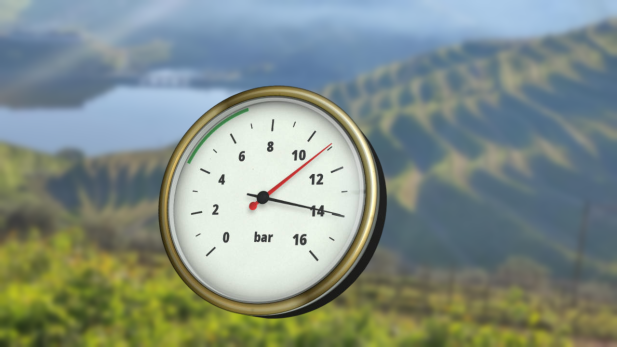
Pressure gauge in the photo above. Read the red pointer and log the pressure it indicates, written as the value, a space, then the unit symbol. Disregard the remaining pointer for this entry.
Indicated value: 11 bar
